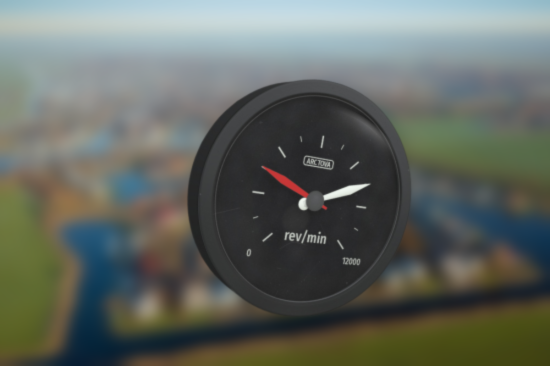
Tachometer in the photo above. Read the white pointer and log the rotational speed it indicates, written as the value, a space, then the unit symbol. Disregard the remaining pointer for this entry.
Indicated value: 9000 rpm
